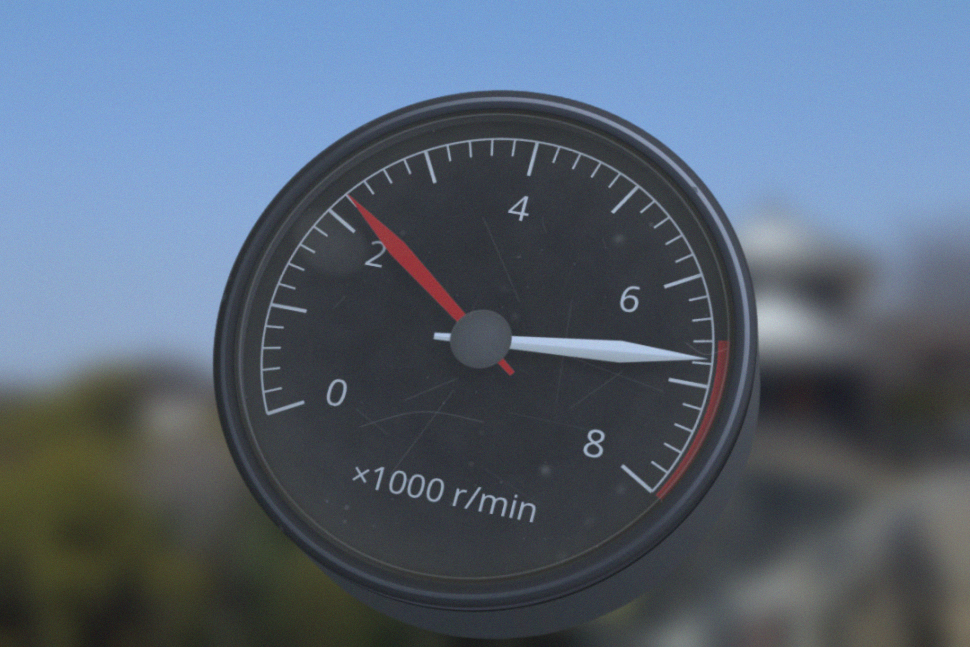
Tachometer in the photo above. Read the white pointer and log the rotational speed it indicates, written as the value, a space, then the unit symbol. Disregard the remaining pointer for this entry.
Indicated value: 6800 rpm
